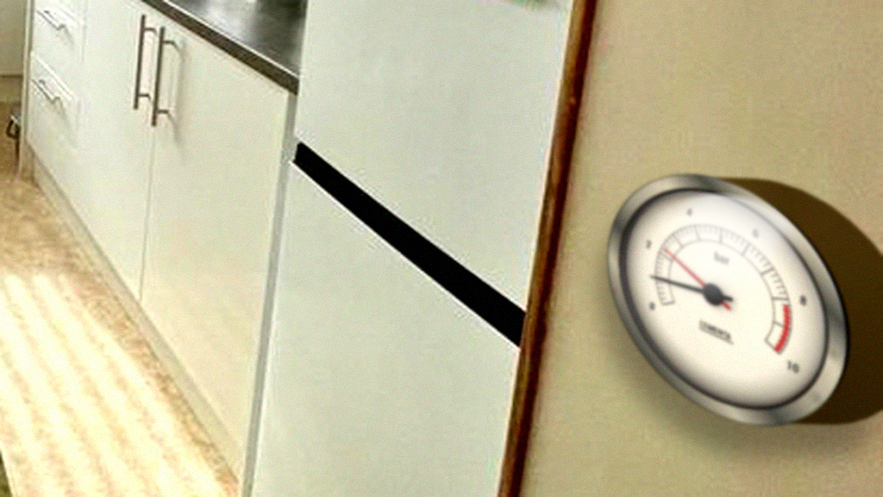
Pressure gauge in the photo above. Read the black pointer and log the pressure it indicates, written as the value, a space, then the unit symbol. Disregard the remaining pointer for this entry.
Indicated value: 1 bar
